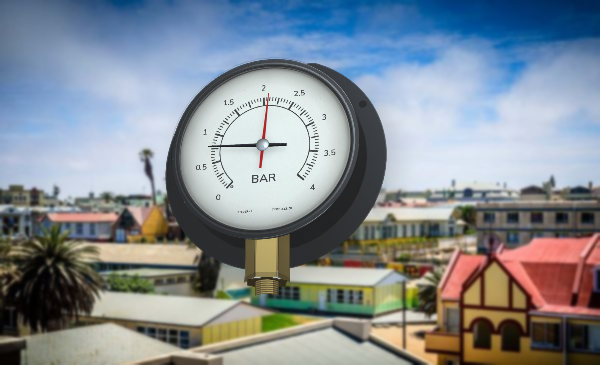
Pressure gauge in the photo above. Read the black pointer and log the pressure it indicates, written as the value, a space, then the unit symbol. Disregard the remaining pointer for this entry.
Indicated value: 0.75 bar
